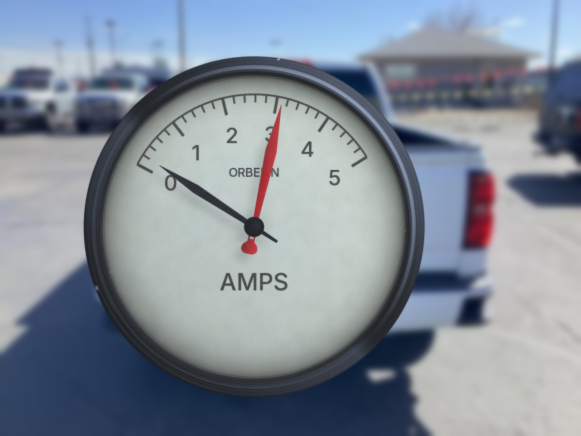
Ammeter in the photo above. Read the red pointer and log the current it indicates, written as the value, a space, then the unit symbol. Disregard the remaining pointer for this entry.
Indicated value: 3.1 A
